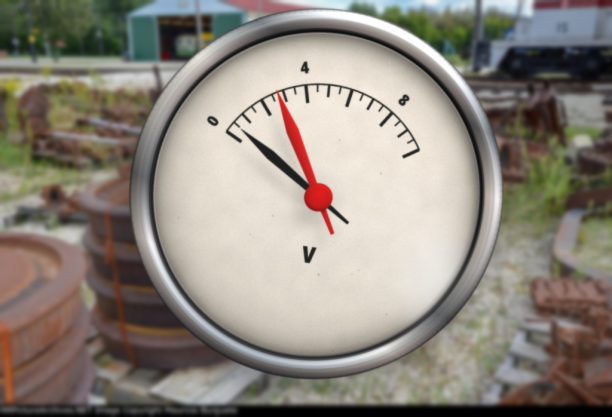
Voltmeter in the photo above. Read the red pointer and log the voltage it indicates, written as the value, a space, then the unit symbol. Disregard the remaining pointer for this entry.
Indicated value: 2.75 V
